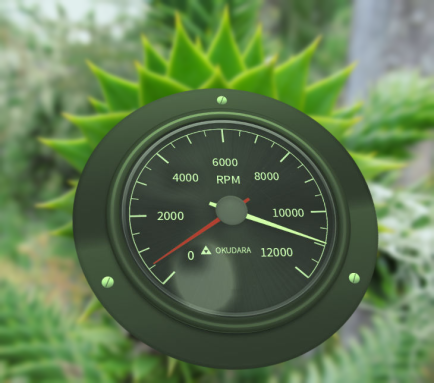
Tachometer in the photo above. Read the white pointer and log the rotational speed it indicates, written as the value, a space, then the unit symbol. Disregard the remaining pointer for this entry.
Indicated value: 11000 rpm
